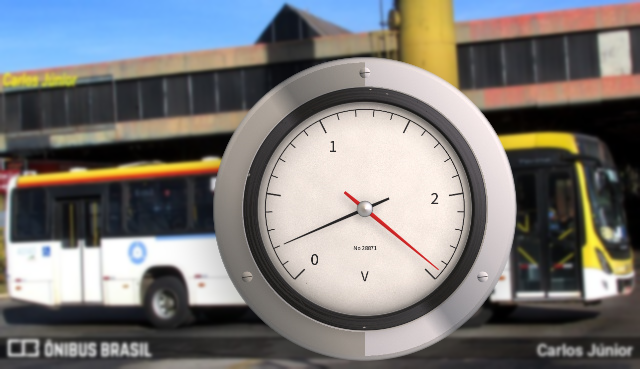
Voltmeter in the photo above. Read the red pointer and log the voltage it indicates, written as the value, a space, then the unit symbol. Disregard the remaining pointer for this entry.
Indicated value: 2.45 V
